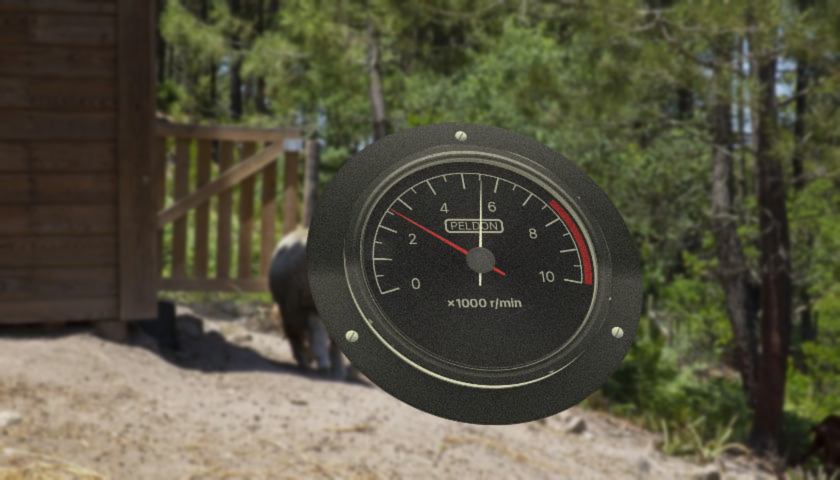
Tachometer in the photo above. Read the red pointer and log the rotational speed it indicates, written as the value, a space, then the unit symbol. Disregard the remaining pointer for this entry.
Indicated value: 2500 rpm
